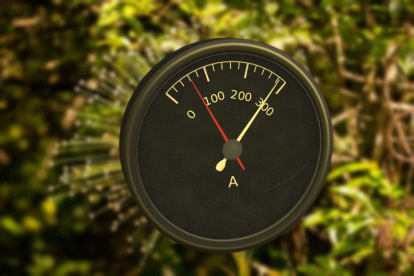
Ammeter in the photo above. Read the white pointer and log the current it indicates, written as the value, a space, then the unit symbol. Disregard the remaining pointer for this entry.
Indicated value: 280 A
